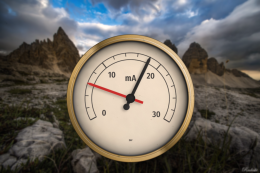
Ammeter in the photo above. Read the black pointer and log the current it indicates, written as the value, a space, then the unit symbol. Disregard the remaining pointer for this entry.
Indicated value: 18 mA
